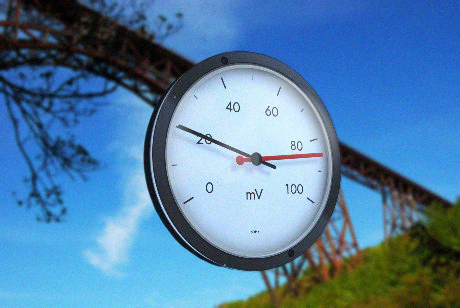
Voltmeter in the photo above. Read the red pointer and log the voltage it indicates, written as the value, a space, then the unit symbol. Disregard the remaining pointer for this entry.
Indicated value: 85 mV
